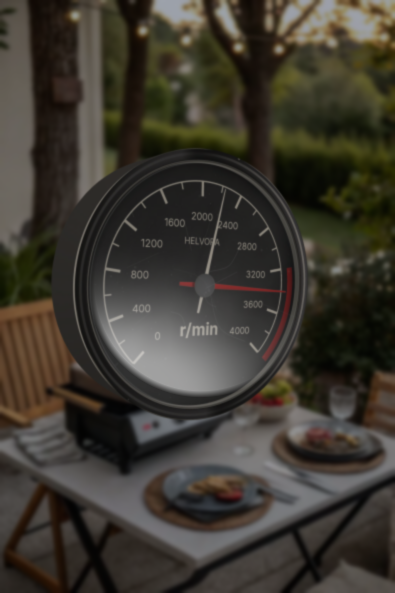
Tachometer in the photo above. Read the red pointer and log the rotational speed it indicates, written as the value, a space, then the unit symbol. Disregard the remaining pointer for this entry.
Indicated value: 3400 rpm
